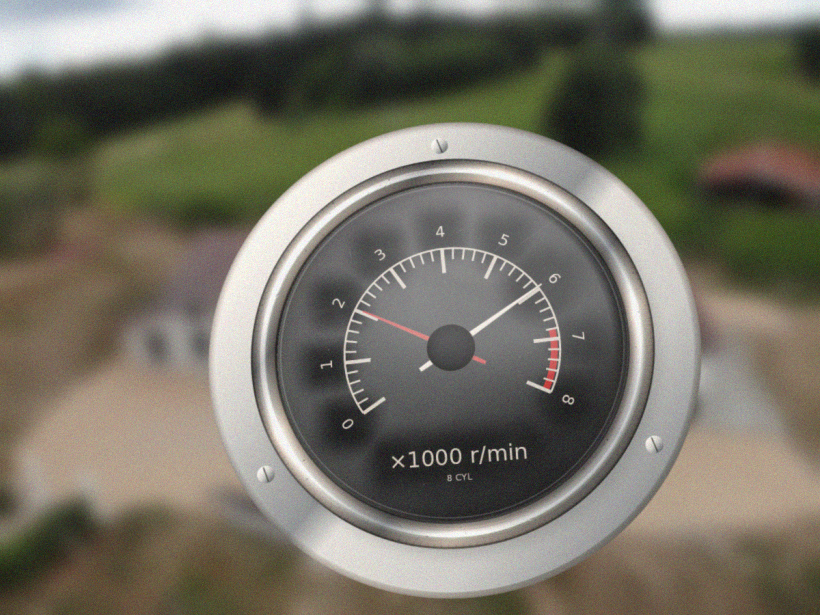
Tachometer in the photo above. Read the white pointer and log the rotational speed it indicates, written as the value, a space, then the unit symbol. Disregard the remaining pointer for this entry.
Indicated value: 6000 rpm
